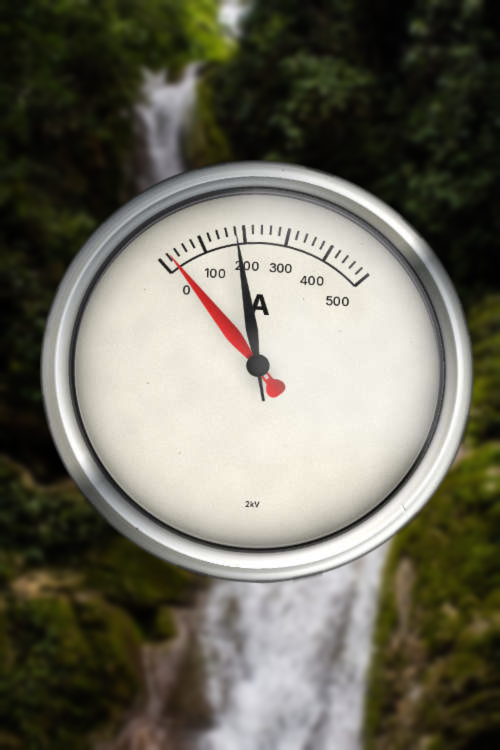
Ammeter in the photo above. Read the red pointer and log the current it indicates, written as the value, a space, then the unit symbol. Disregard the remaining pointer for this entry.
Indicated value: 20 A
